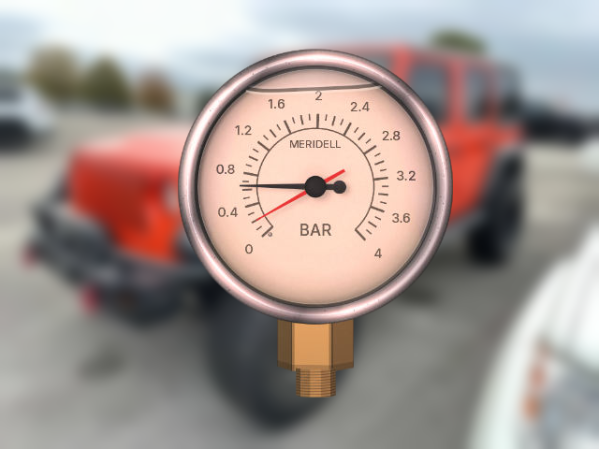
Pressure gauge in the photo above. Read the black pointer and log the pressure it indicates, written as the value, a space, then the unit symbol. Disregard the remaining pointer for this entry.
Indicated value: 0.65 bar
